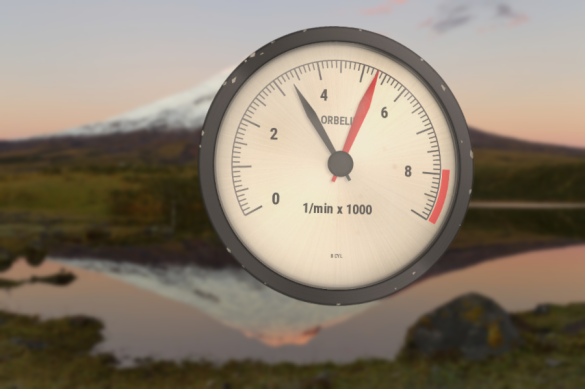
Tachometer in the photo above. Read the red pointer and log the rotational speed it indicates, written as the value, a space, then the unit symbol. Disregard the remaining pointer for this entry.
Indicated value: 5300 rpm
